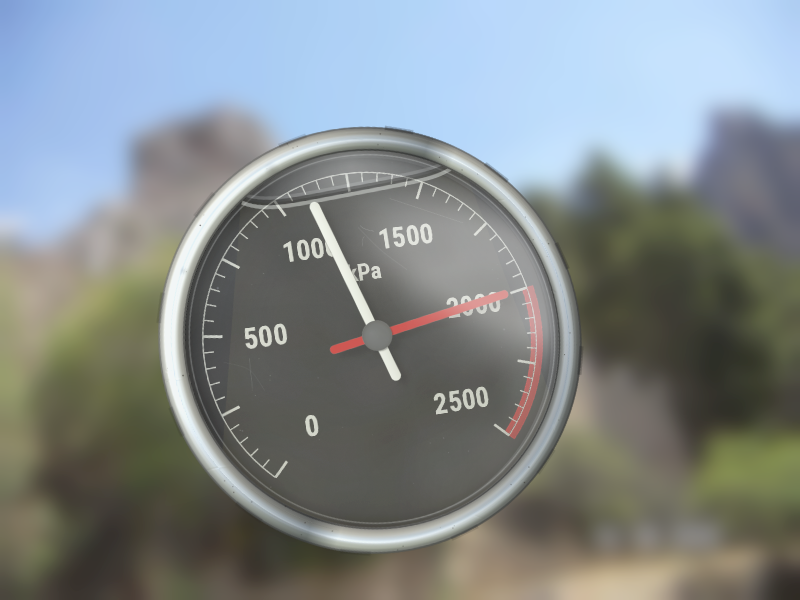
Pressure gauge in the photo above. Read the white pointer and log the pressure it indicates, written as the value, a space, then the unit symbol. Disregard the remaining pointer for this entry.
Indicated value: 1100 kPa
